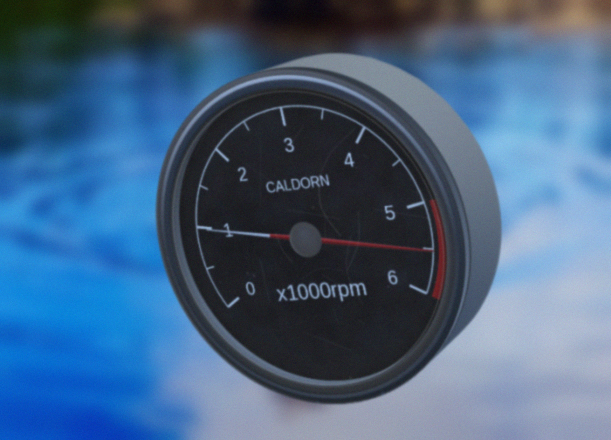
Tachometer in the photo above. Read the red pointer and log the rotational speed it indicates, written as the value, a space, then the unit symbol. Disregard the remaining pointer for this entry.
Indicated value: 5500 rpm
